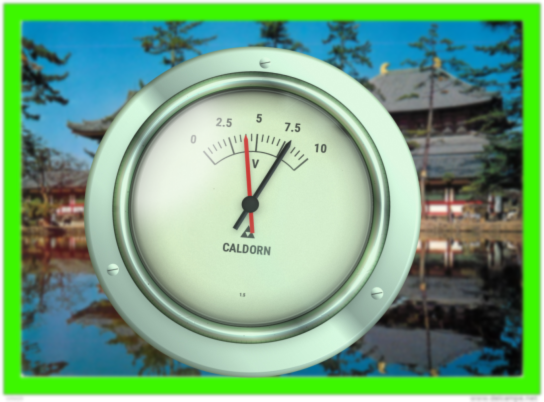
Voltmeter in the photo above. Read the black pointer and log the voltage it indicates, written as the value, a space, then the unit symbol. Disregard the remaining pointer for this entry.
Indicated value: 8 V
